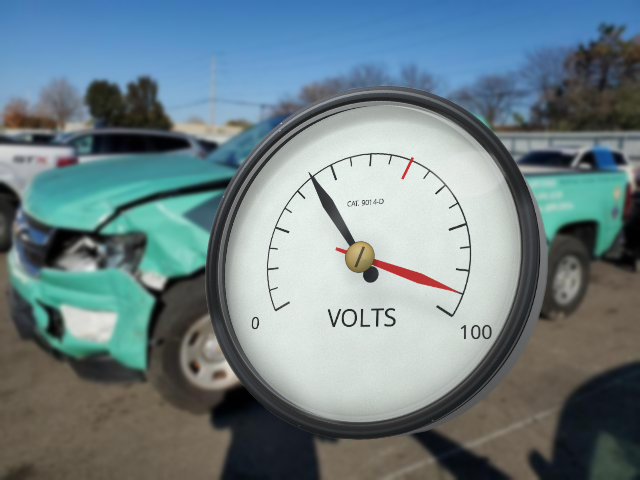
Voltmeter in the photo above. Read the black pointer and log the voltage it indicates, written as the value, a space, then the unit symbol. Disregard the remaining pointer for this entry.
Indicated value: 35 V
